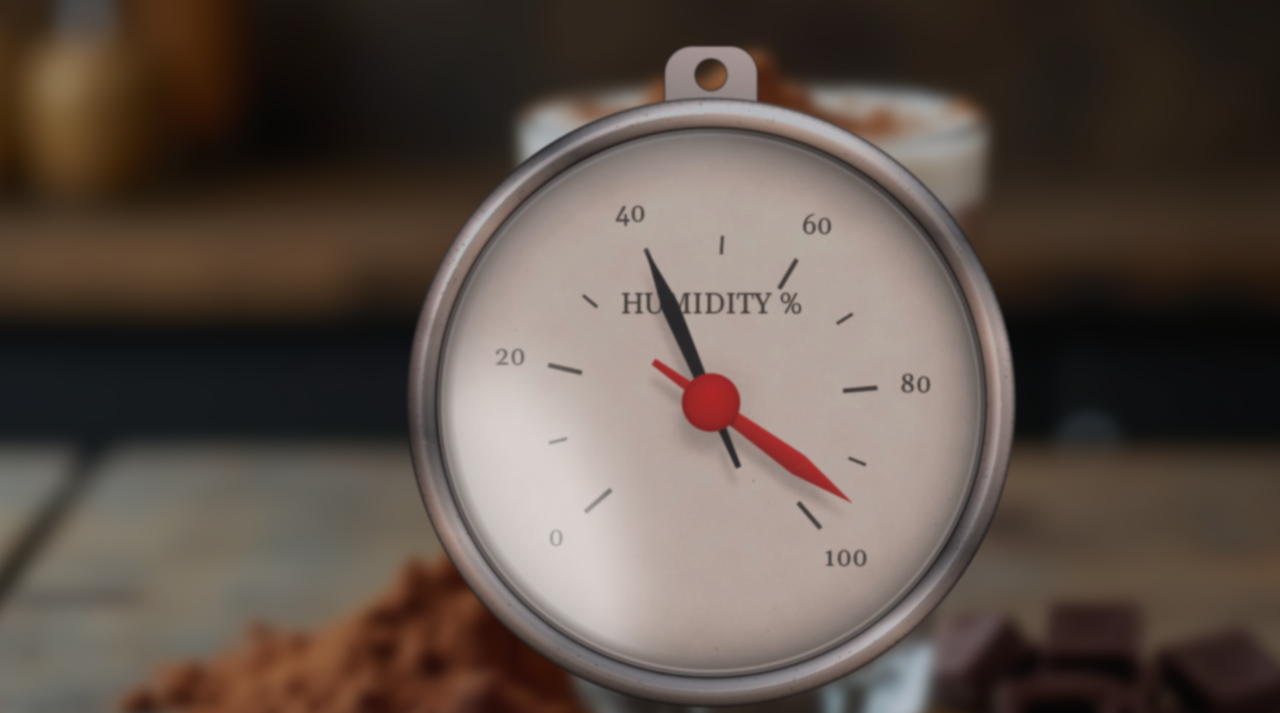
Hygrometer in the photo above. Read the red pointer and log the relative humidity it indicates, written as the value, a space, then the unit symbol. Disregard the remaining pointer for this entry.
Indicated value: 95 %
